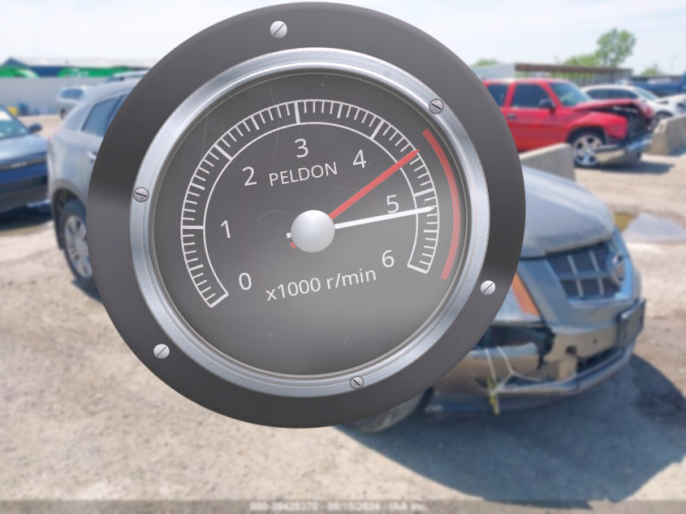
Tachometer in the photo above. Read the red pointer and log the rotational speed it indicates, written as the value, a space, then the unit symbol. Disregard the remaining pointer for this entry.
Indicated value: 4500 rpm
